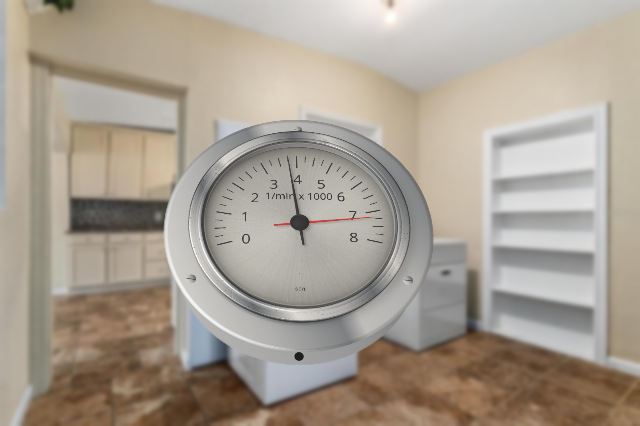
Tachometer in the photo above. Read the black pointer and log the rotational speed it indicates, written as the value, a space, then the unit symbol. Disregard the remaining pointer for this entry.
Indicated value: 3750 rpm
